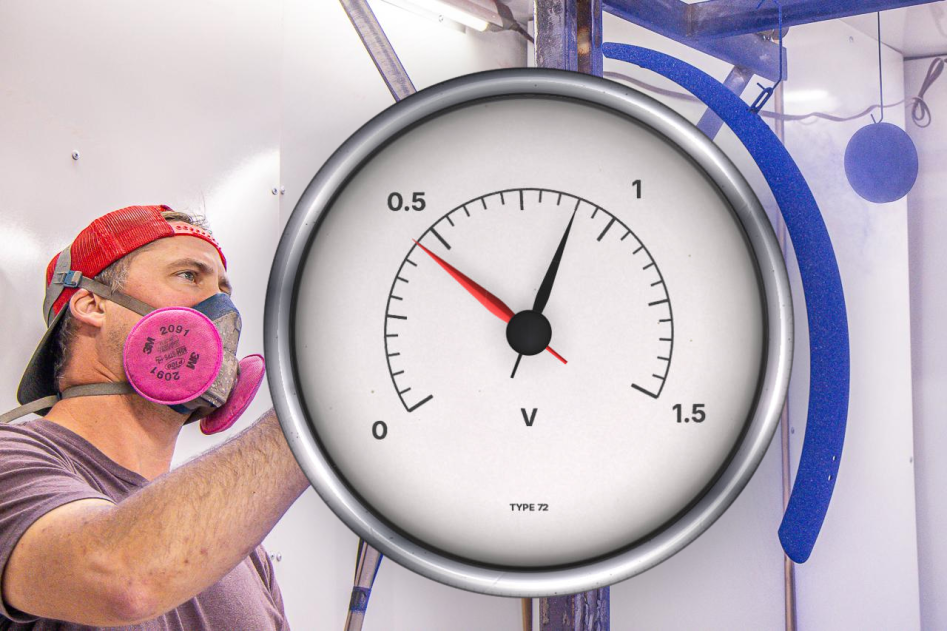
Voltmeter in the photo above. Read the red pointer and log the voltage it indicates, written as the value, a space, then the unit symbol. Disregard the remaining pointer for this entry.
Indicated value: 0.45 V
